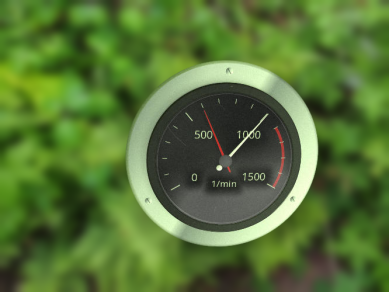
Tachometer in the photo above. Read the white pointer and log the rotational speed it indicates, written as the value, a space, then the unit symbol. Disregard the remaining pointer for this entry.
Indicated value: 1000 rpm
